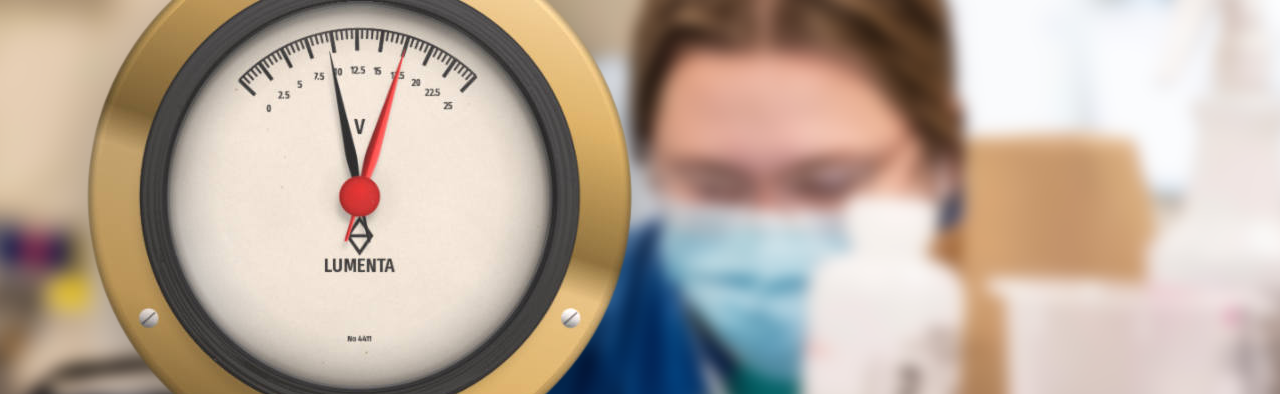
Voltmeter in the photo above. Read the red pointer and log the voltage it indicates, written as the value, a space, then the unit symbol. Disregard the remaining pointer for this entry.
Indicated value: 17.5 V
